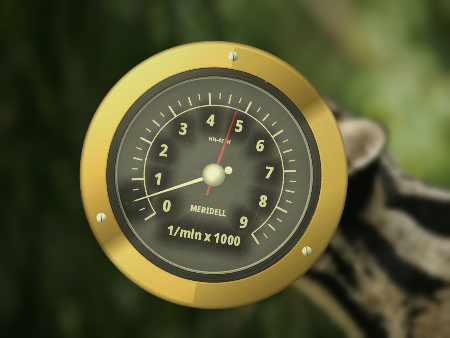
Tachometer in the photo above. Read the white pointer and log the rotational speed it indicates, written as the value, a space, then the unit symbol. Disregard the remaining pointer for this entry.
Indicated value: 500 rpm
